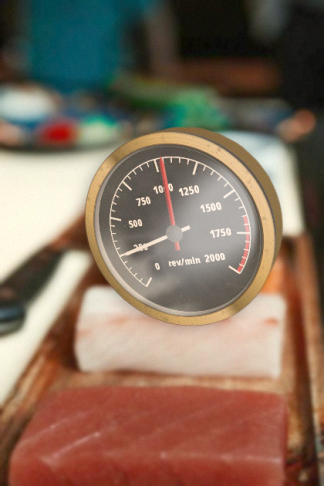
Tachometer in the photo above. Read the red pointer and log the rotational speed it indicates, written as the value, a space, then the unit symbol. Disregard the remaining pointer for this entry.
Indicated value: 1050 rpm
